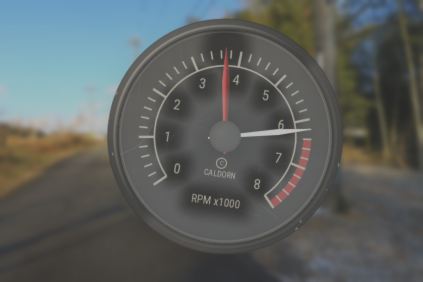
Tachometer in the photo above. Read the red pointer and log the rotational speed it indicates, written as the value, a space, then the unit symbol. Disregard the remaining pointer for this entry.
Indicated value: 3700 rpm
